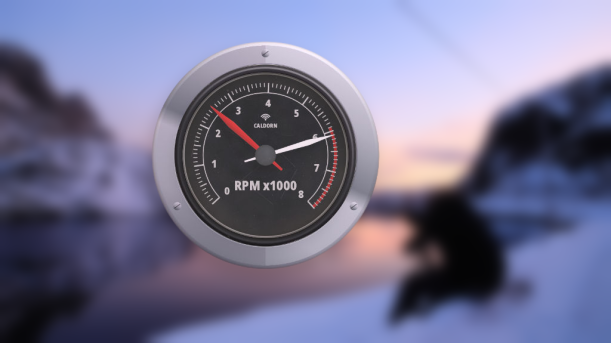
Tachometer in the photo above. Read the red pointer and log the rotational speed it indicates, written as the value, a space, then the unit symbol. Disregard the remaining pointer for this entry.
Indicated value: 2500 rpm
